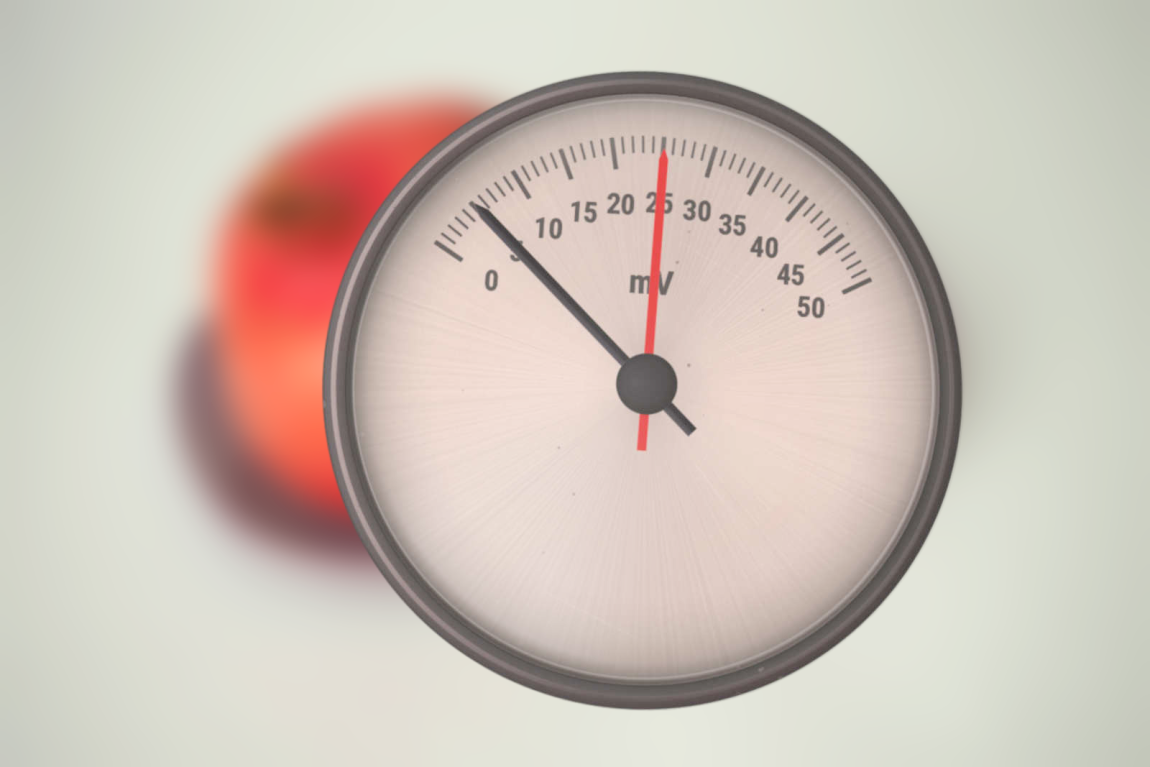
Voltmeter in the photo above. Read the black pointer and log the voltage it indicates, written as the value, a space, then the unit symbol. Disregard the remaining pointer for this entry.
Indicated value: 5 mV
